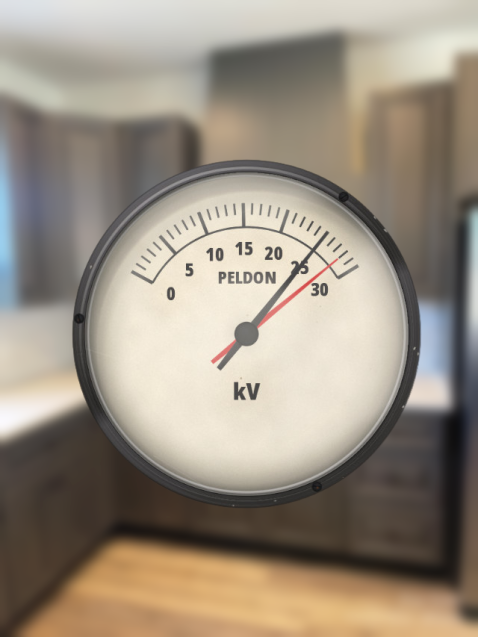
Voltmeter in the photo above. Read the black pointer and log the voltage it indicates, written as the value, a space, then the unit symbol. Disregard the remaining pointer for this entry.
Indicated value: 25 kV
